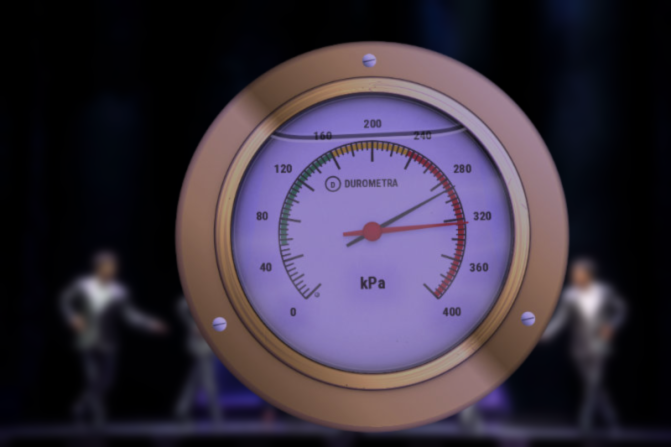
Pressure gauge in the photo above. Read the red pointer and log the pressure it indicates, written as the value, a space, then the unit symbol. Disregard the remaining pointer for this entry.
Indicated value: 325 kPa
